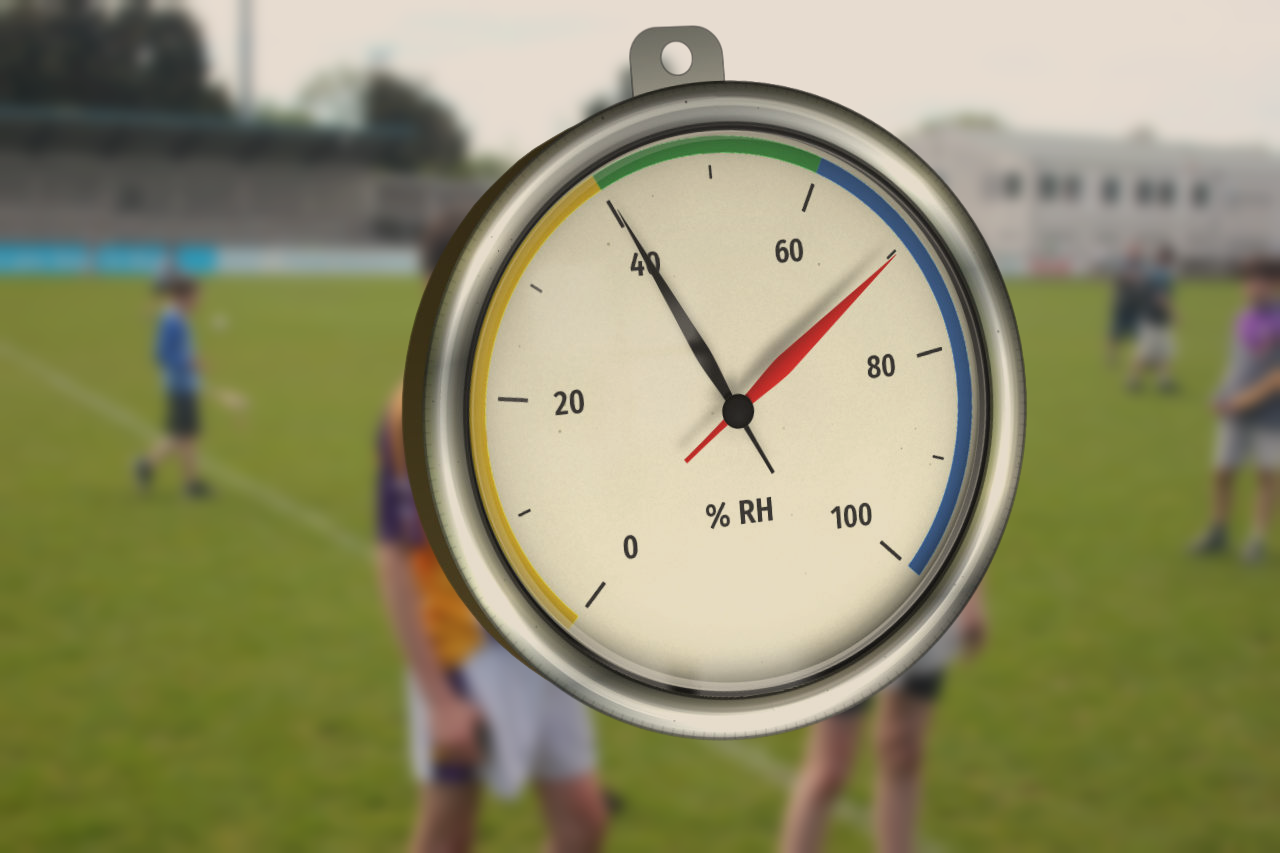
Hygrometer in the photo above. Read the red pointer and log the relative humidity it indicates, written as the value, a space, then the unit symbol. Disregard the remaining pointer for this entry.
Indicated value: 70 %
